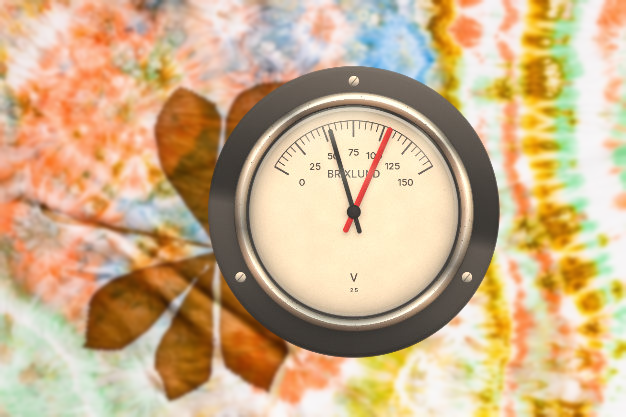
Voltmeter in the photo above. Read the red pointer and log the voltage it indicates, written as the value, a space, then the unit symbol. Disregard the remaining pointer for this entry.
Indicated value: 105 V
